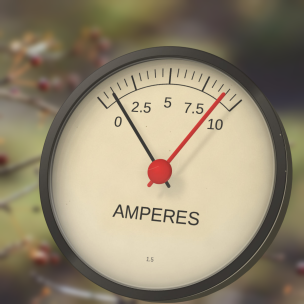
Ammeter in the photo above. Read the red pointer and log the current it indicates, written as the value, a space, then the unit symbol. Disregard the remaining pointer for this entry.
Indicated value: 9 A
